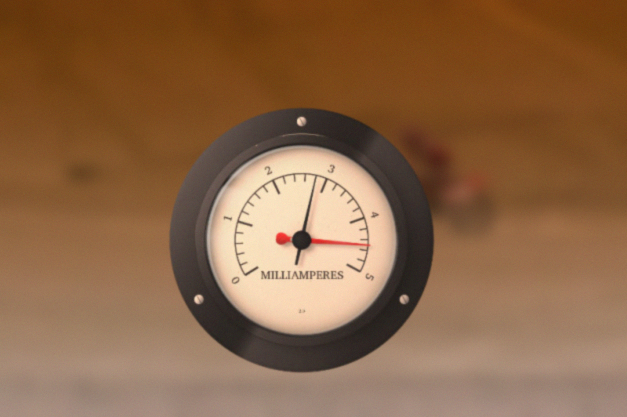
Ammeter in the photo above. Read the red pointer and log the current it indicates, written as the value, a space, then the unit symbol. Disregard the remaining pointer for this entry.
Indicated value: 4.5 mA
